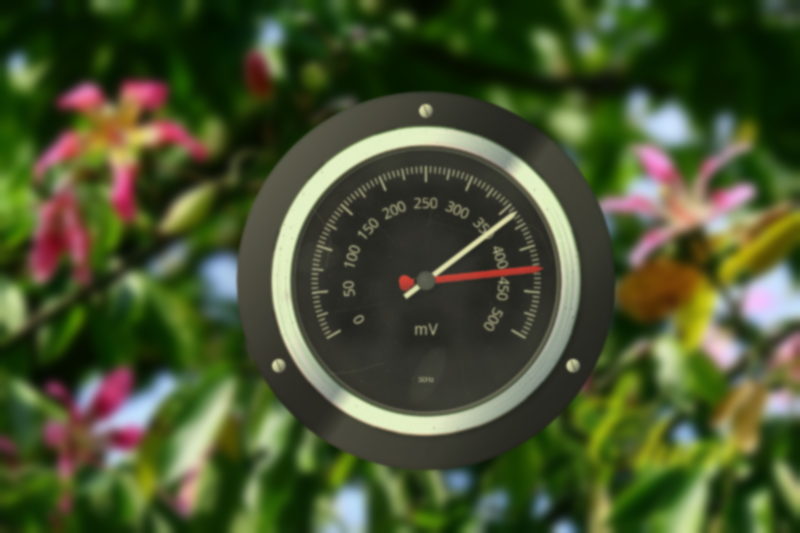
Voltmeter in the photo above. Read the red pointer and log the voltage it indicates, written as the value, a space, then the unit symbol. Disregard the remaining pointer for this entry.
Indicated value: 425 mV
